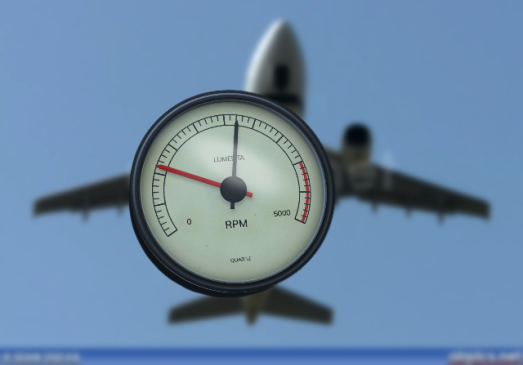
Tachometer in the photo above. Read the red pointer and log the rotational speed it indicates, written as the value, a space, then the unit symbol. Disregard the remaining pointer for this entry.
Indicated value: 1100 rpm
